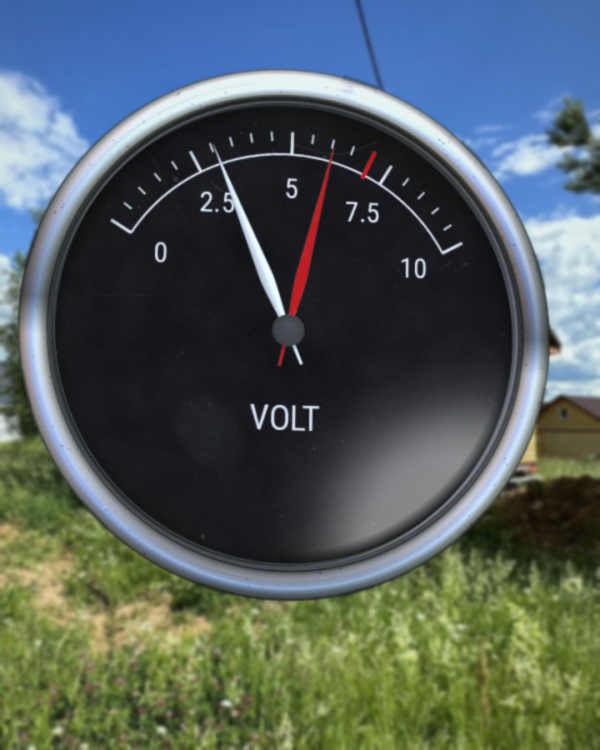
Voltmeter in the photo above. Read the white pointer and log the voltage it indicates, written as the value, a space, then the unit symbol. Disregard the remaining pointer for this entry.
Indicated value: 3 V
